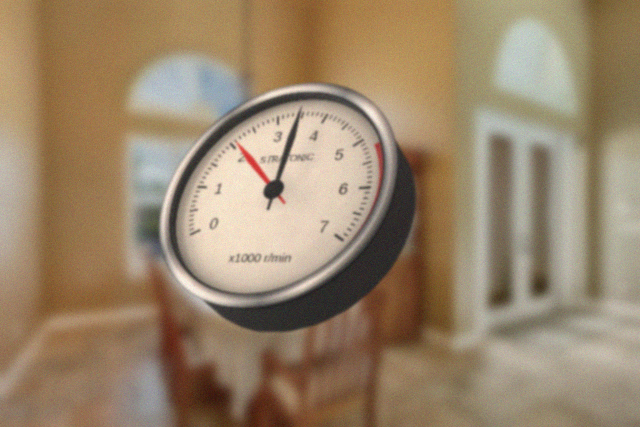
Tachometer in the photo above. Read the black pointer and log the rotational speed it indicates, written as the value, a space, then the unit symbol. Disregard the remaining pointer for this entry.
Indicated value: 3500 rpm
